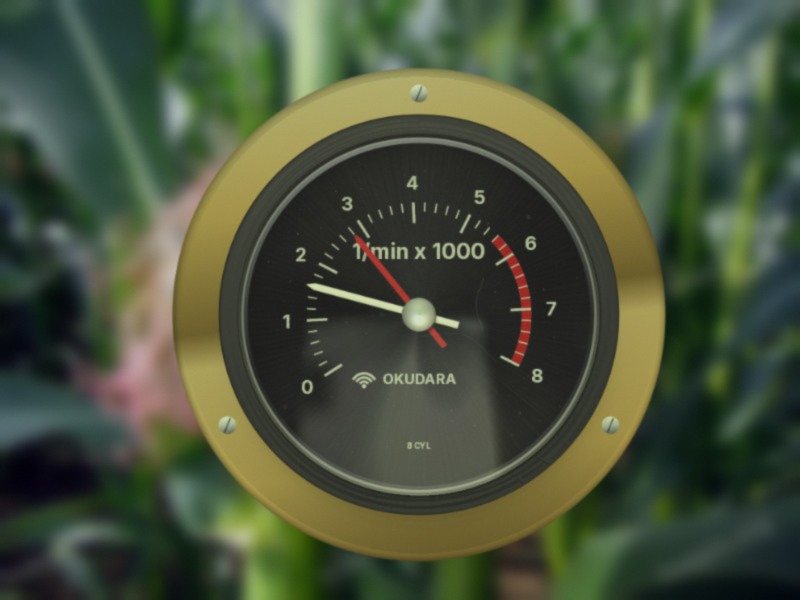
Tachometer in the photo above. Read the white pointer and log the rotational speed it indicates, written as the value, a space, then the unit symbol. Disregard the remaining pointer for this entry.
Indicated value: 1600 rpm
